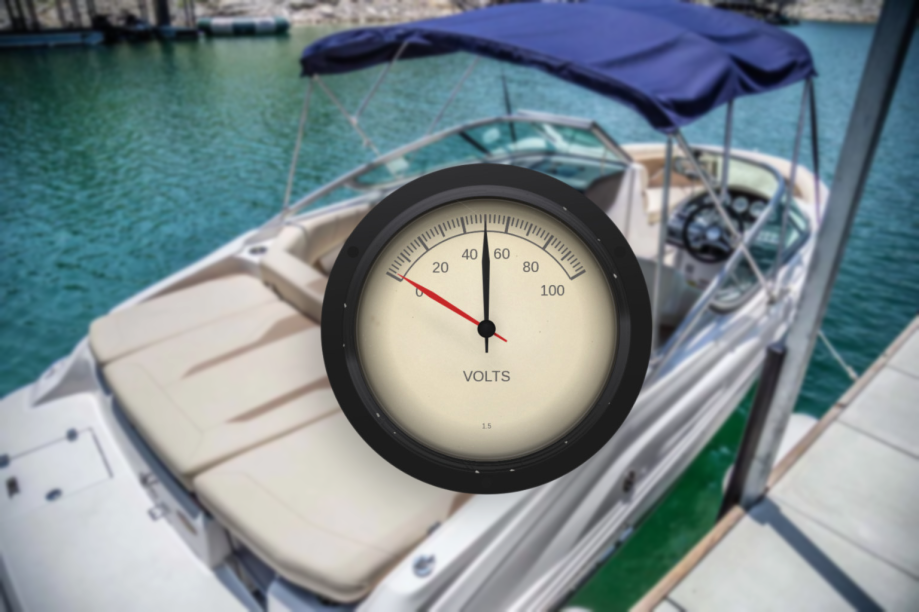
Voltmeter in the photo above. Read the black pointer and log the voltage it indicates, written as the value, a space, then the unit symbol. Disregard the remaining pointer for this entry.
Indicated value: 50 V
